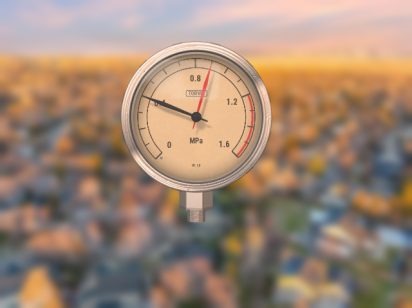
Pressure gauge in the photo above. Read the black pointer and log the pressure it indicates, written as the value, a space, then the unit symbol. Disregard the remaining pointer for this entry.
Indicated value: 0.4 MPa
